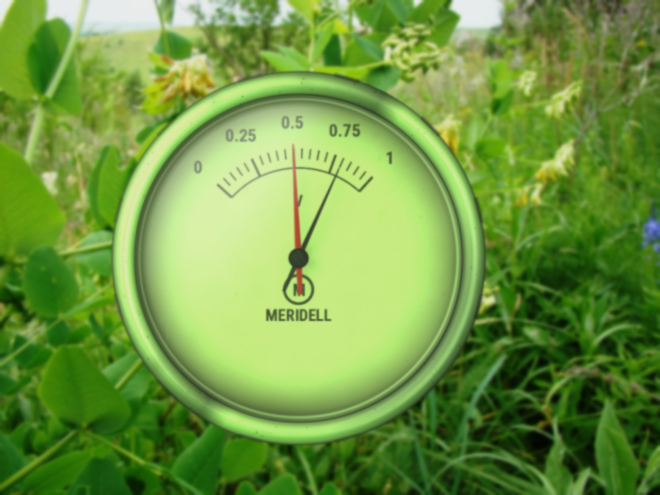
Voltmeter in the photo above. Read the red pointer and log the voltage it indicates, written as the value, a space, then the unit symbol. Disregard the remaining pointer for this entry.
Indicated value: 0.5 V
